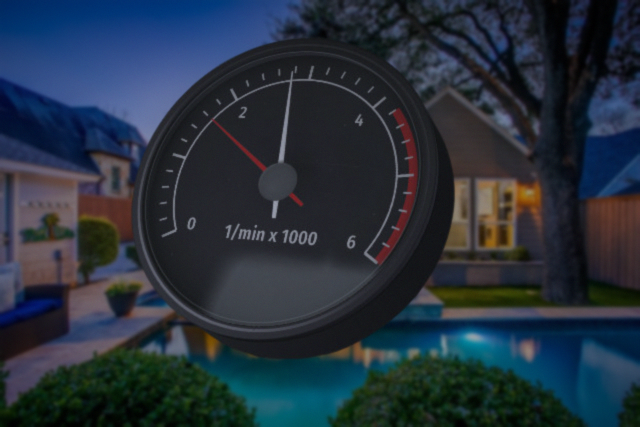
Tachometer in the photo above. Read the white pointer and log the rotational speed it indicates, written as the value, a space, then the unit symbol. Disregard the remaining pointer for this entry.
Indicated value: 2800 rpm
